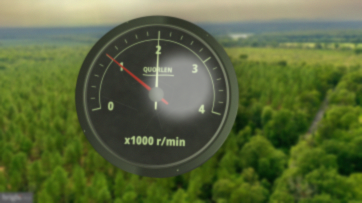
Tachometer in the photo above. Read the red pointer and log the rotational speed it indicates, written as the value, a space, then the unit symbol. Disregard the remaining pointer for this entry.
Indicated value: 1000 rpm
